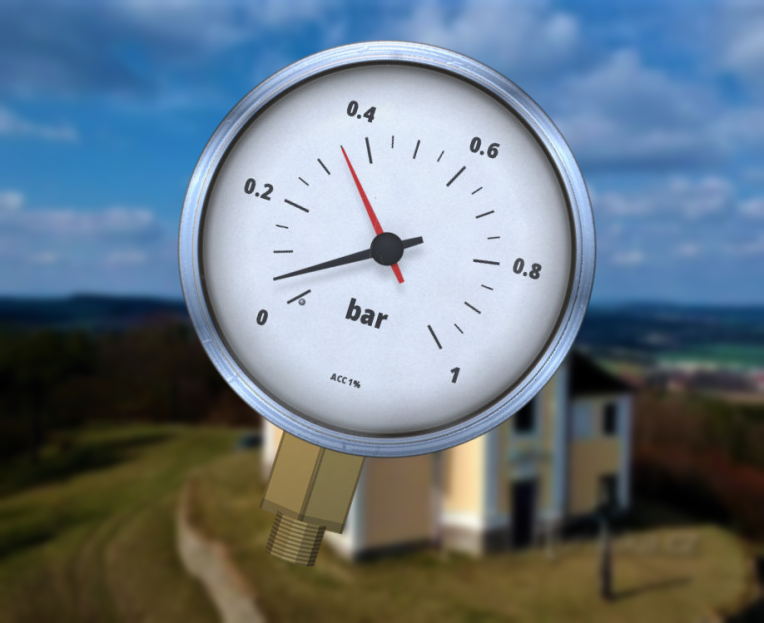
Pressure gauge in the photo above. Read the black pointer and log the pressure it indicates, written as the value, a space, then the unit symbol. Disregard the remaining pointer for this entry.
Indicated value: 0.05 bar
